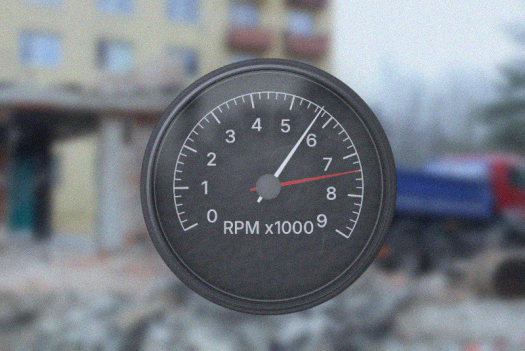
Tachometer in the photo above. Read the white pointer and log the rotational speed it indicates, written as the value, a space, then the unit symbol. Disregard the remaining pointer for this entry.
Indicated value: 5700 rpm
